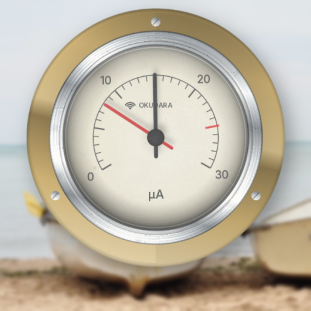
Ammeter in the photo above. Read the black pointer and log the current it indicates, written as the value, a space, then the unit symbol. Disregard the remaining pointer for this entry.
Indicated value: 15 µA
